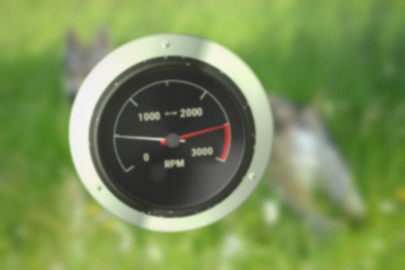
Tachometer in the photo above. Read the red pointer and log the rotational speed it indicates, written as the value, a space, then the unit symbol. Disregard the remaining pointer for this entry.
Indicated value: 2500 rpm
